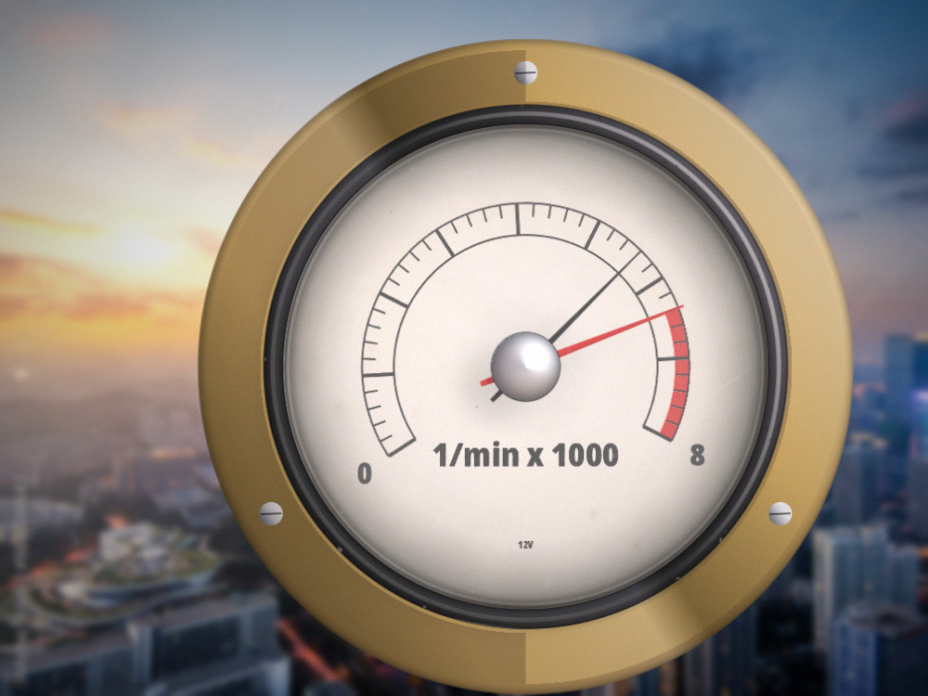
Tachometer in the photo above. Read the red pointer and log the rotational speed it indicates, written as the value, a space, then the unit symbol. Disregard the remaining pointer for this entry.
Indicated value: 6400 rpm
